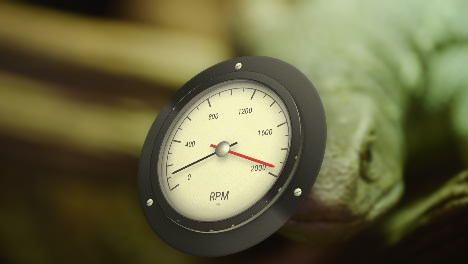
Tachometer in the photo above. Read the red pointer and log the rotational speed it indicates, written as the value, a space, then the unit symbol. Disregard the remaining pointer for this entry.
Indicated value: 1950 rpm
